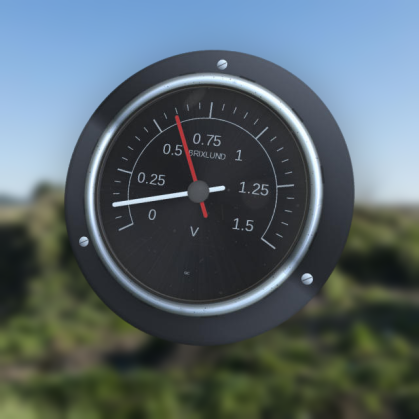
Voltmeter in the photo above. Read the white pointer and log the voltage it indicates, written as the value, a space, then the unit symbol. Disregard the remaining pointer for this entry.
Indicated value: 0.1 V
